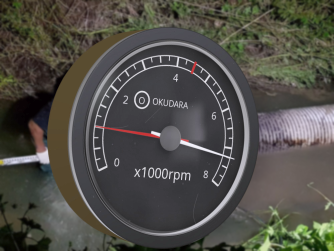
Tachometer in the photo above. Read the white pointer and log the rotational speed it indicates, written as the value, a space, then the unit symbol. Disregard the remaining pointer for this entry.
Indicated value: 7250 rpm
